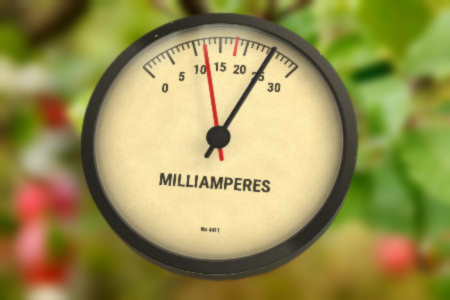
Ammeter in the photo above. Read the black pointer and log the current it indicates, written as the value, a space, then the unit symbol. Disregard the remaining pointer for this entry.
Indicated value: 25 mA
